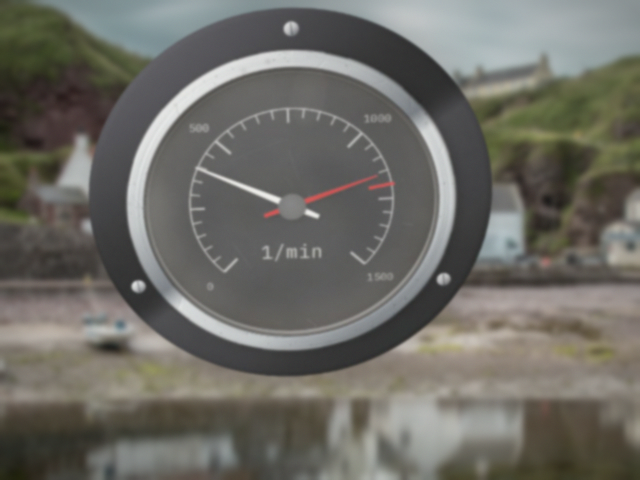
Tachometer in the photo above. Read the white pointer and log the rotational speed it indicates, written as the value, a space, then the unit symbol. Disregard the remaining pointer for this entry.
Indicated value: 400 rpm
